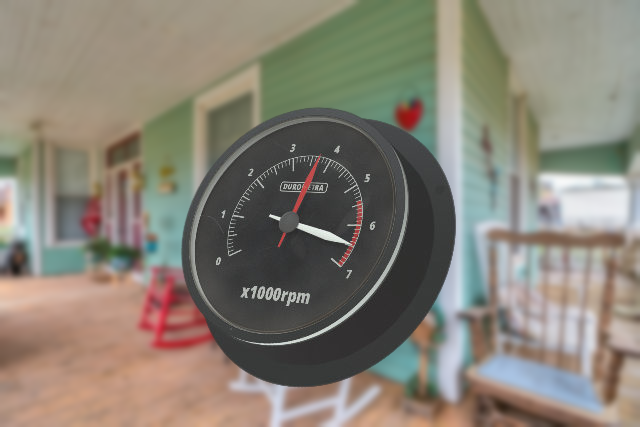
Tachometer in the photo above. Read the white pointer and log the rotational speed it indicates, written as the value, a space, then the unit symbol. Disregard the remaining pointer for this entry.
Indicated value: 6500 rpm
